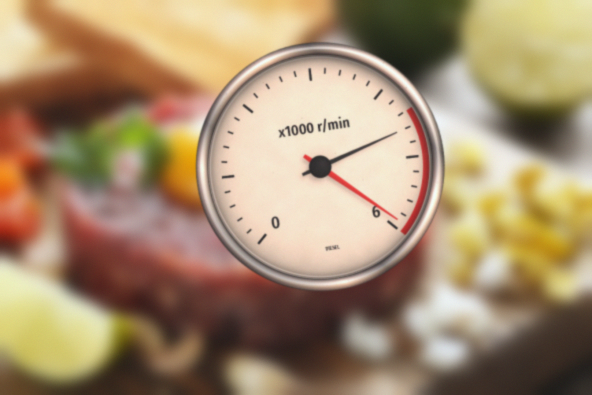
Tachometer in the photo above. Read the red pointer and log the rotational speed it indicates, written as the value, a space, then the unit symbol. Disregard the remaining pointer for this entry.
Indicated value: 5900 rpm
